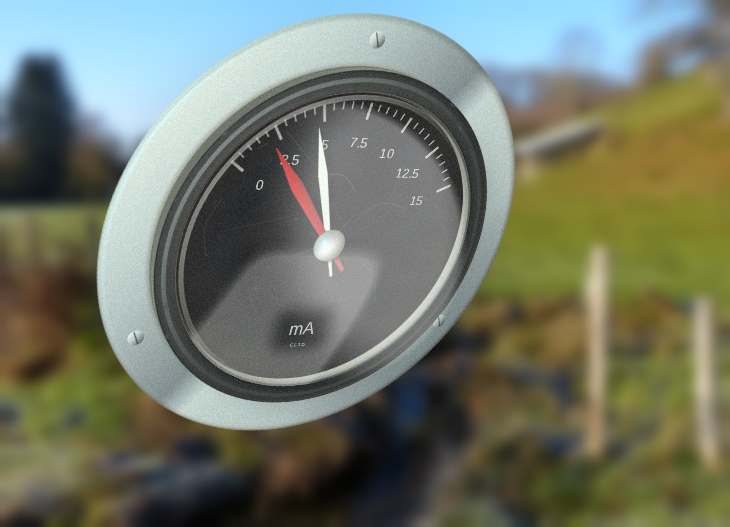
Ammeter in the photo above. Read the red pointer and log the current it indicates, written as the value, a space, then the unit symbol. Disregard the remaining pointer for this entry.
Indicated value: 2 mA
